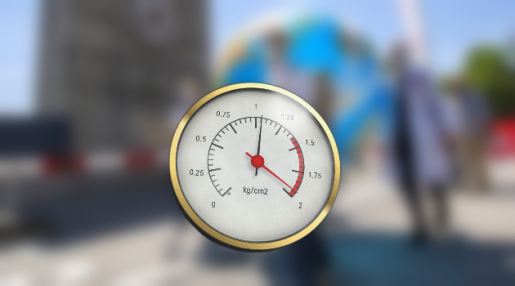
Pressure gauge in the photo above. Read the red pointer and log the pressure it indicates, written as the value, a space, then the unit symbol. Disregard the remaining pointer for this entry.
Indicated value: 1.95 kg/cm²
